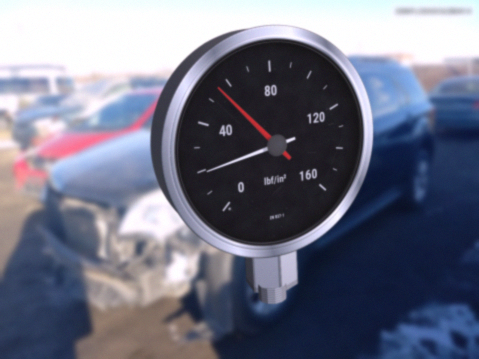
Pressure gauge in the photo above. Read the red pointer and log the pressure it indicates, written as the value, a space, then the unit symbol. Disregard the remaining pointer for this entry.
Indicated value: 55 psi
